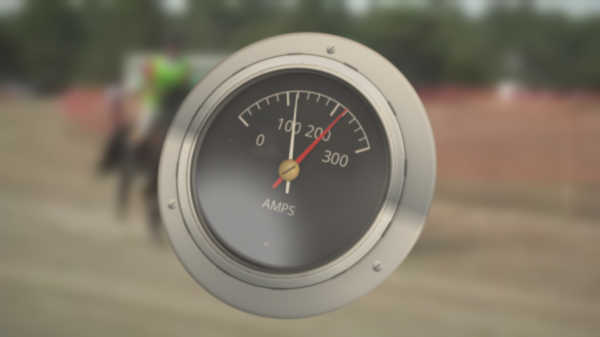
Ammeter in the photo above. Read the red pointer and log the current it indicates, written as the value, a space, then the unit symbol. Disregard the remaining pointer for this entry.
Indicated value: 220 A
